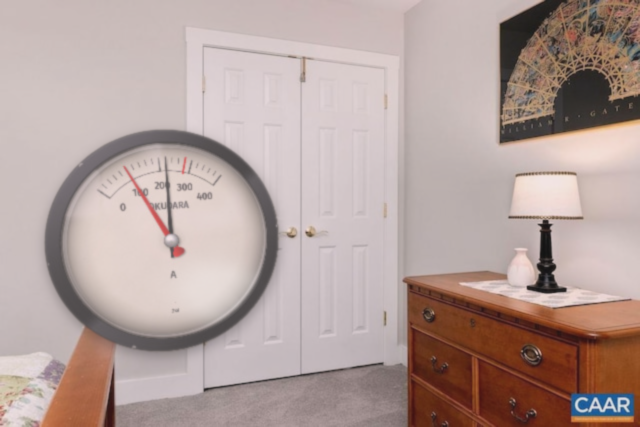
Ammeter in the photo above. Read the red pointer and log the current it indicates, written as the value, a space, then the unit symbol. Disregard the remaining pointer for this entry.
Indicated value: 100 A
